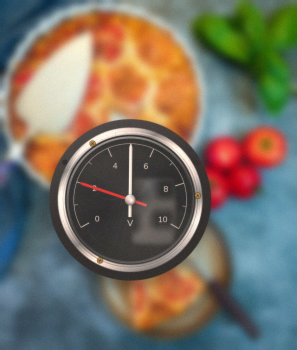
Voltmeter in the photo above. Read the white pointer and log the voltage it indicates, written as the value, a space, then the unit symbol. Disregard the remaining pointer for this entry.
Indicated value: 5 V
